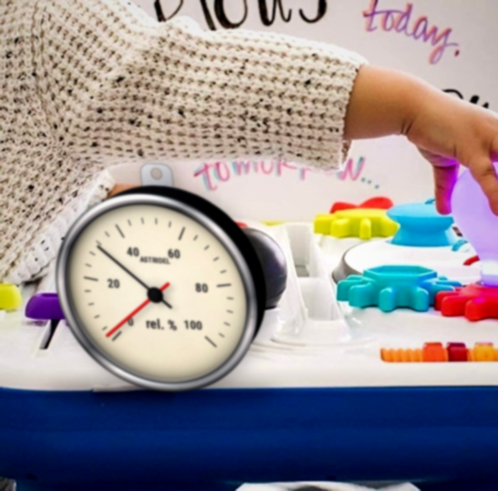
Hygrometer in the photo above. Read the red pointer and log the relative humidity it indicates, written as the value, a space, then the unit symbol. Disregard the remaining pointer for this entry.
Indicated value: 2 %
